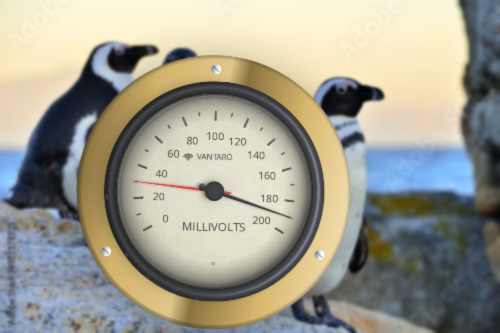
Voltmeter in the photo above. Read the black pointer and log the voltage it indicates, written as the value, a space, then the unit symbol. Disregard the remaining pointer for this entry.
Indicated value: 190 mV
